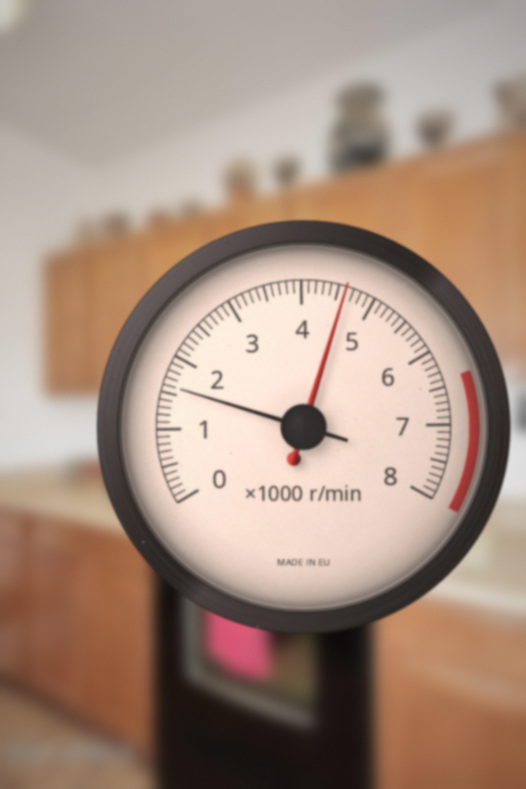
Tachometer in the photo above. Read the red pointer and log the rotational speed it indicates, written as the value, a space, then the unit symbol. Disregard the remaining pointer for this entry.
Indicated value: 4600 rpm
